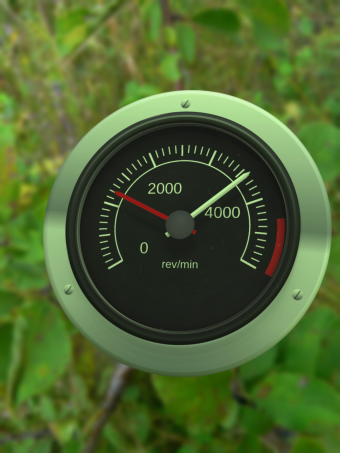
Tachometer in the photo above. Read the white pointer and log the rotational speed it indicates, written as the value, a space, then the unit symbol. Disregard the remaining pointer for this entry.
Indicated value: 3600 rpm
